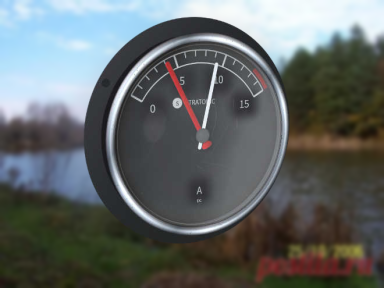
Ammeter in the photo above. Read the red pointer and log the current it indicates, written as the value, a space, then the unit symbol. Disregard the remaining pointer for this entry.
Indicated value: 4 A
